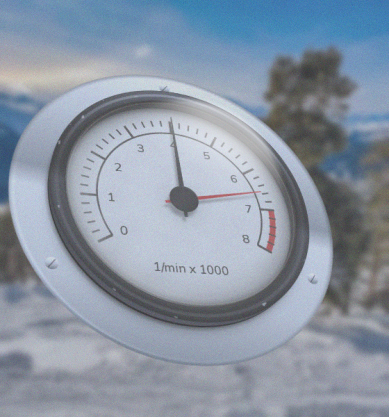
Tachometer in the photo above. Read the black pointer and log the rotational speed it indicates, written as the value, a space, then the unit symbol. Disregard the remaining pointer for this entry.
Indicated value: 4000 rpm
